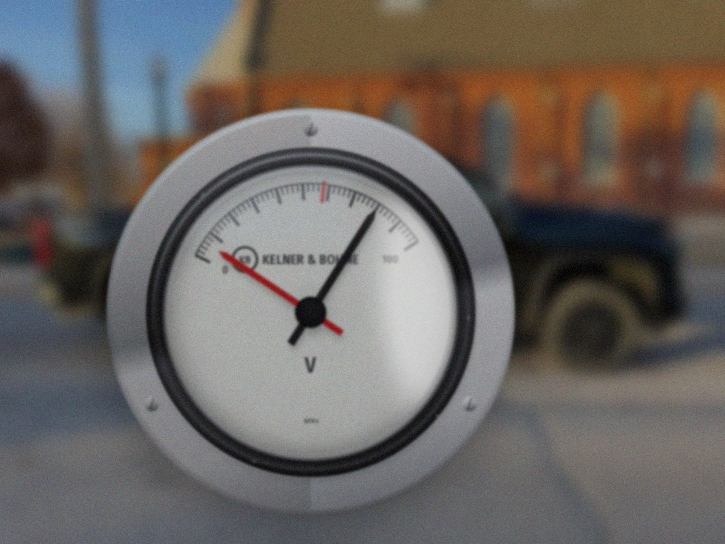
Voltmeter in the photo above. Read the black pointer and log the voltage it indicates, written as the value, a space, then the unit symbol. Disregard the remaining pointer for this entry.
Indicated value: 80 V
